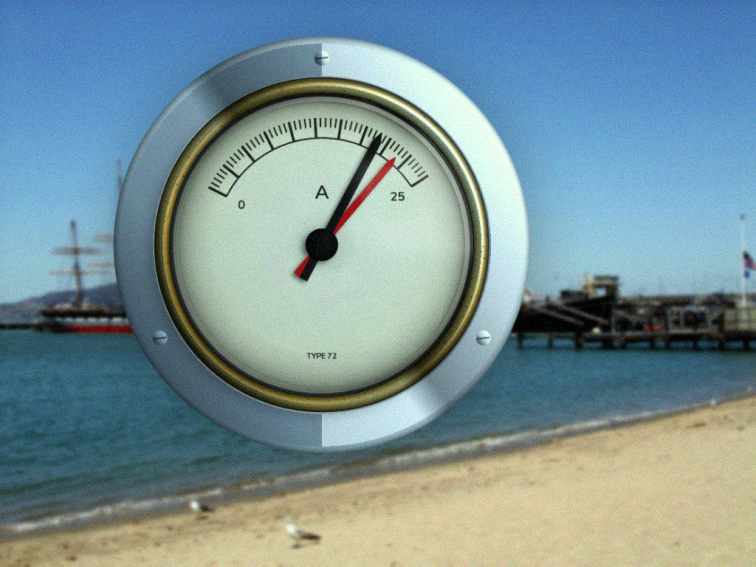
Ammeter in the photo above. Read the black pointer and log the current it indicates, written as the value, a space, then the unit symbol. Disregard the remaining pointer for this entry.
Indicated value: 19 A
